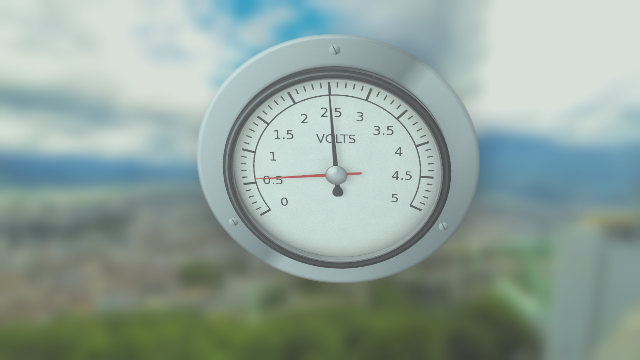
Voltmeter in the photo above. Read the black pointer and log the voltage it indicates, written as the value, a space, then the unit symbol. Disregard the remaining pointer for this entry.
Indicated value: 2.5 V
